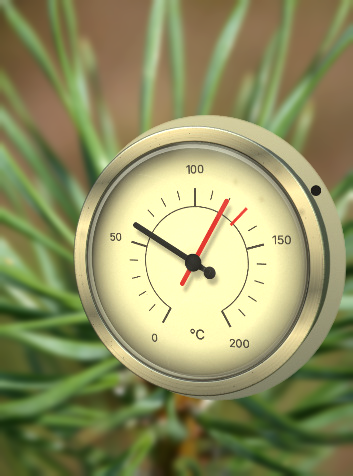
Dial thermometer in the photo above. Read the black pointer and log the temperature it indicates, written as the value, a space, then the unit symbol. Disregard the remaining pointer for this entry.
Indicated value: 60 °C
